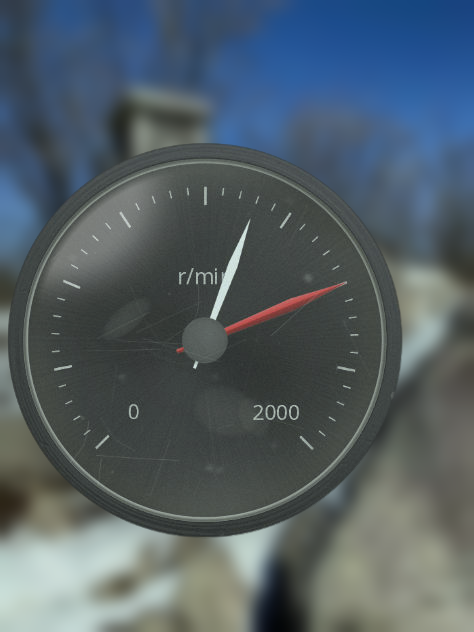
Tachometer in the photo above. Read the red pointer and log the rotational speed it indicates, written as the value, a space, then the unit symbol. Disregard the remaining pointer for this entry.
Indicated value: 1500 rpm
